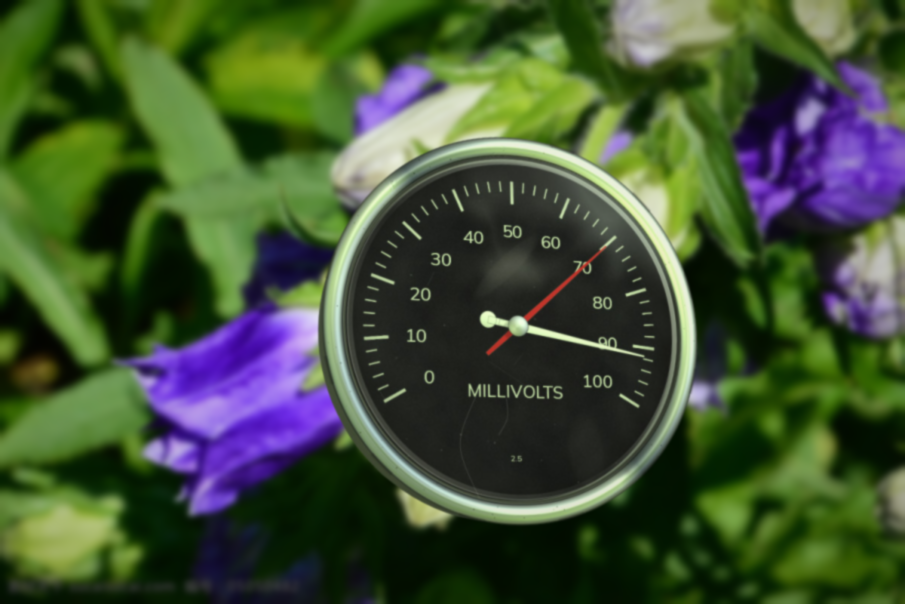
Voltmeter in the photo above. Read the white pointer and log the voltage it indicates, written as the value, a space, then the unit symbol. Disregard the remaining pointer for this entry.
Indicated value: 92 mV
